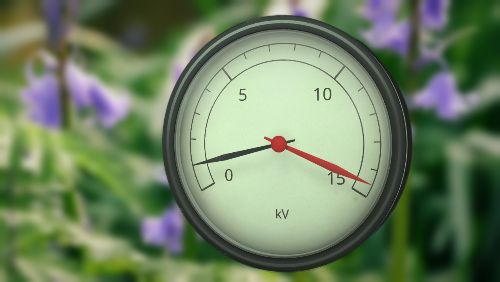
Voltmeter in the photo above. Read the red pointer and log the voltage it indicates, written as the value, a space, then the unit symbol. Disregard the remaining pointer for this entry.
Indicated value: 14.5 kV
